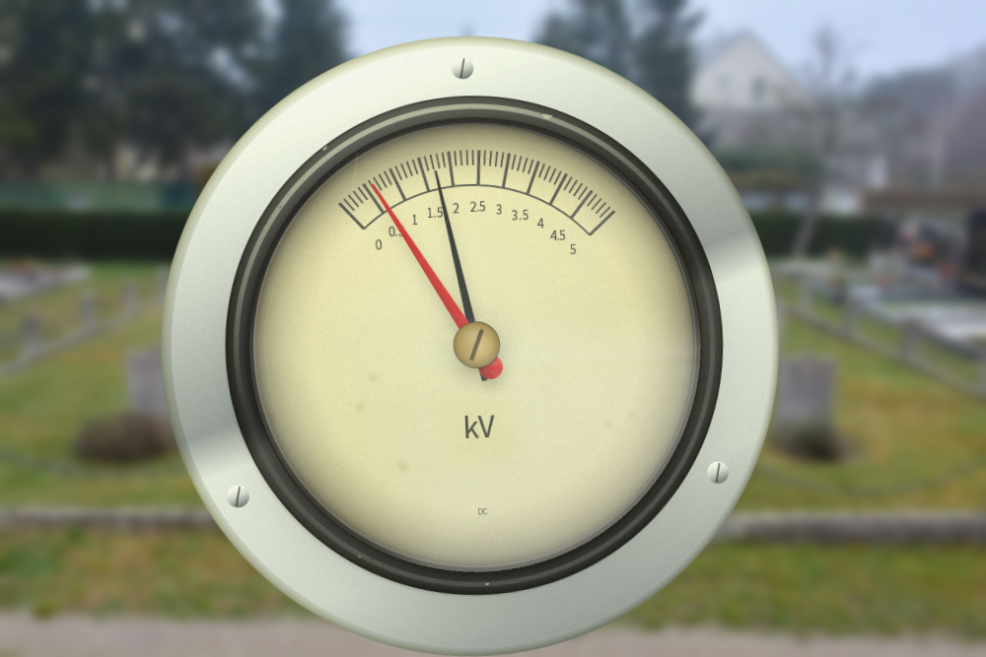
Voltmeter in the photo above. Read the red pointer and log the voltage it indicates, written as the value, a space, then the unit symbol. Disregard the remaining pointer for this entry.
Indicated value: 0.6 kV
